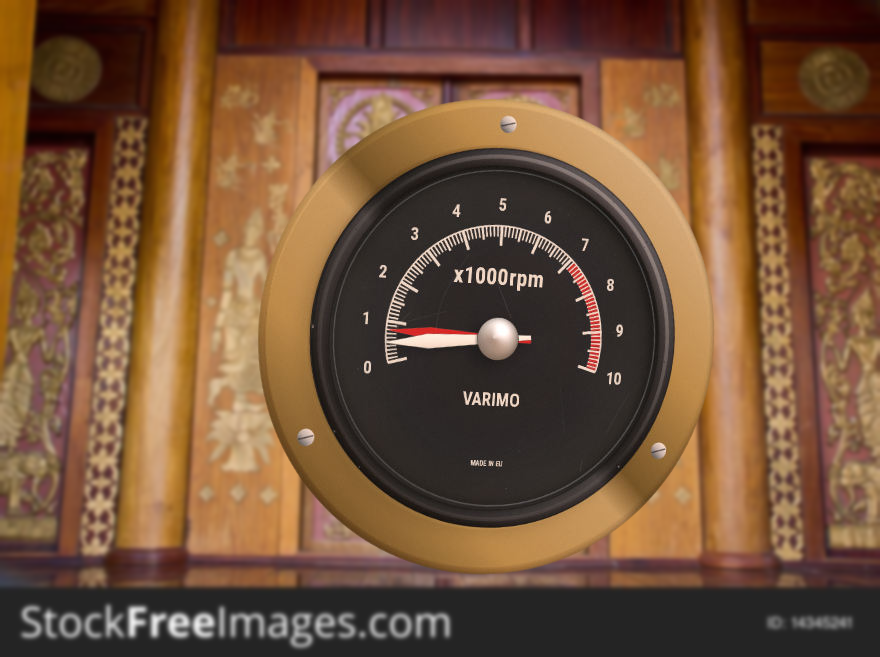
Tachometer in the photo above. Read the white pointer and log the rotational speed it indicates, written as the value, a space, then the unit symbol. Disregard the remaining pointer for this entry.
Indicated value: 500 rpm
